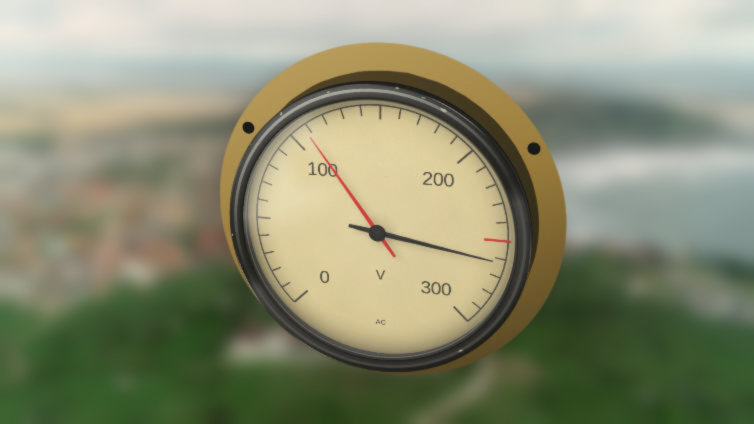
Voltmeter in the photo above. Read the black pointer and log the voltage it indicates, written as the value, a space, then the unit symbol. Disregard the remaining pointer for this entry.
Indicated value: 260 V
